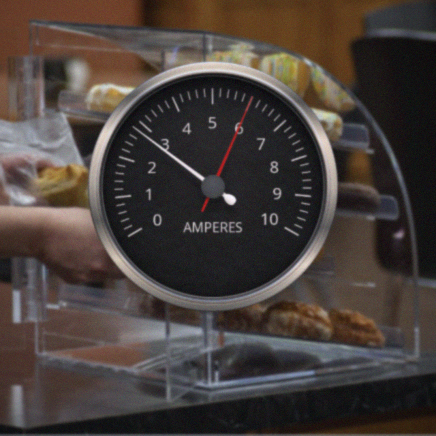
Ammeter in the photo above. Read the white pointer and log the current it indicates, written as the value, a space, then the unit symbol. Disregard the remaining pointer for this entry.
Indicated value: 2.8 A
